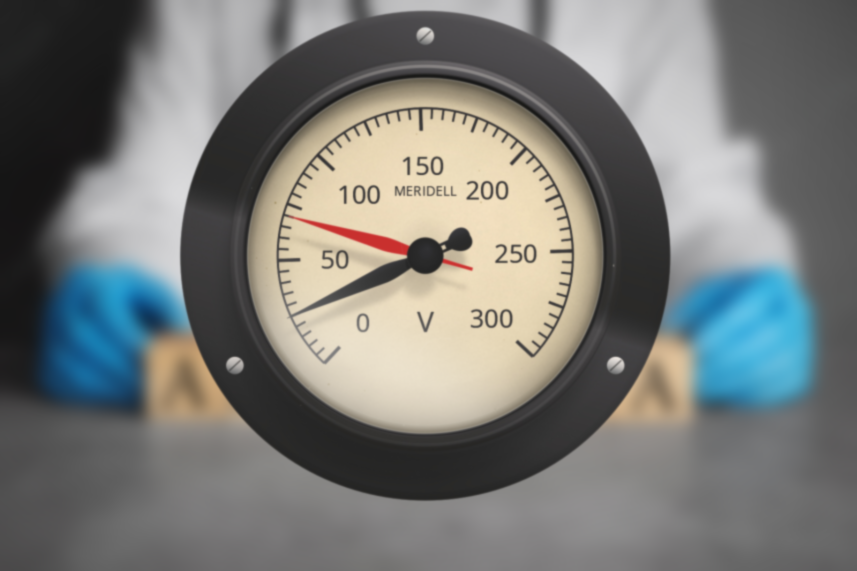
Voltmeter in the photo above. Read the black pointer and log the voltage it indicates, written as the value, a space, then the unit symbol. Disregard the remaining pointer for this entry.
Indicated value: 25 V
